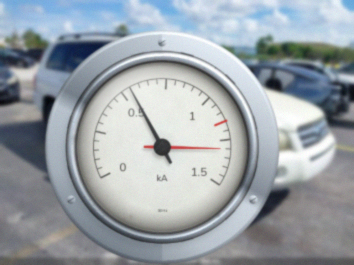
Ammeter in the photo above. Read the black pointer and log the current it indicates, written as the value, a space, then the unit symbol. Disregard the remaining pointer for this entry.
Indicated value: 0.55 kA
